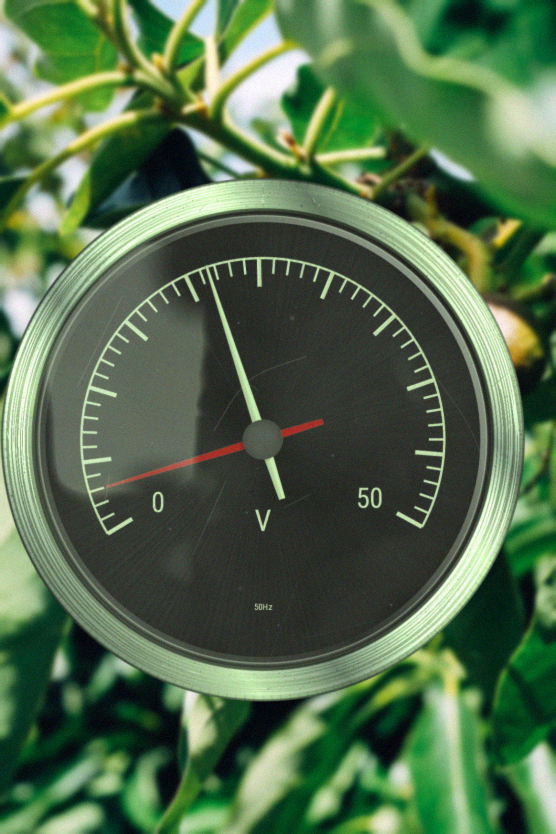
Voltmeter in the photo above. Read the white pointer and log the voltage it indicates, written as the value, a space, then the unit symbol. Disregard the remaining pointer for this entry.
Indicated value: 21.5 V
